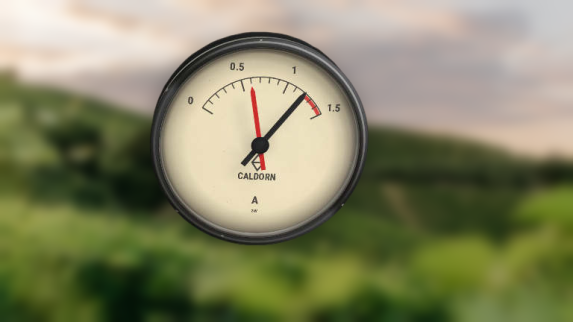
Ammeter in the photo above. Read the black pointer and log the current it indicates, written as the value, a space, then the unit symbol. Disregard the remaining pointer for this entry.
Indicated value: 1.2 A
